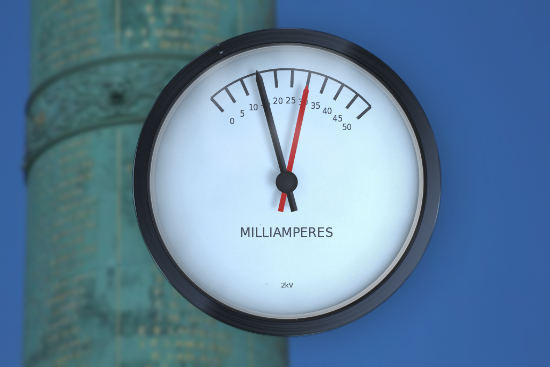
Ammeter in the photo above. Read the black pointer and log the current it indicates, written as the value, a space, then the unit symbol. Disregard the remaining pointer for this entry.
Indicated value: 15 mA
